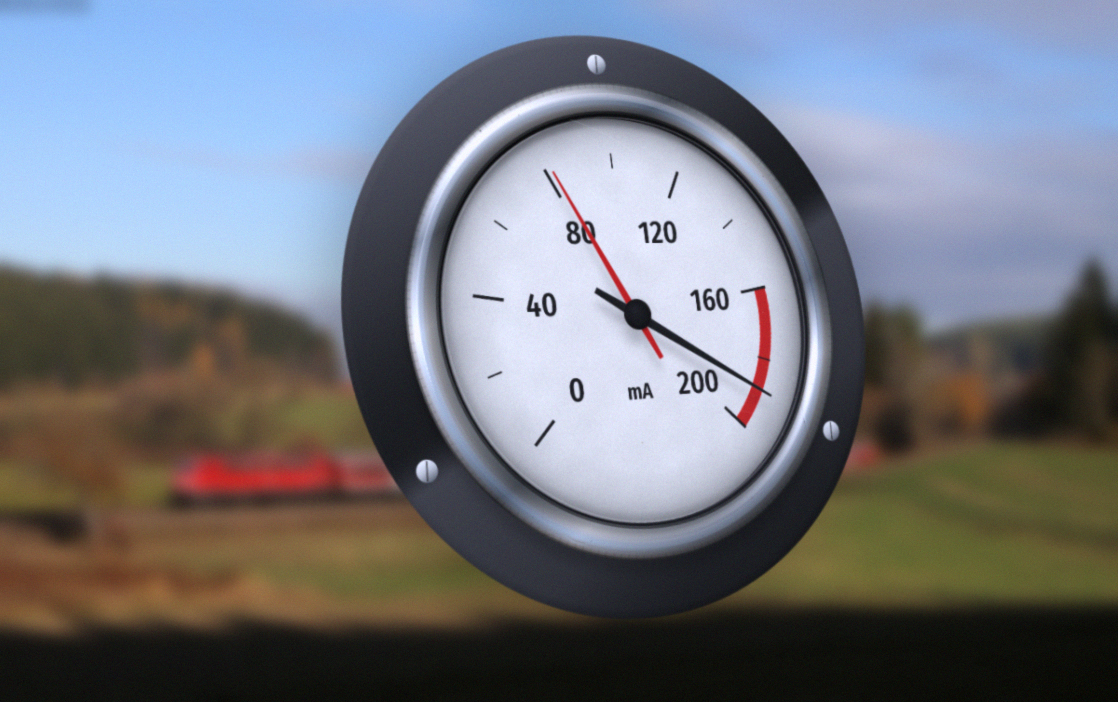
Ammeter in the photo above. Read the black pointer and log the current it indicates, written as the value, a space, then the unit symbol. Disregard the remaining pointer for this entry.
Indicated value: 190 mA
